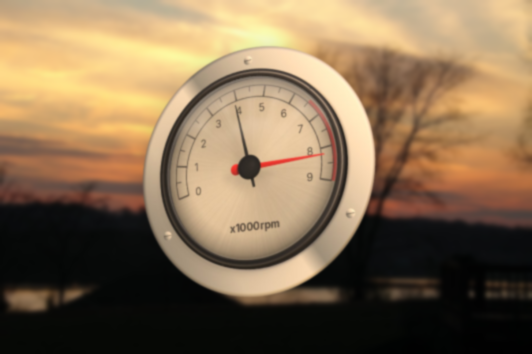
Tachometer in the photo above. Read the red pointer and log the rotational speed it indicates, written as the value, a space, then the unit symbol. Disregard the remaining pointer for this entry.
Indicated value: 8250 rpm
